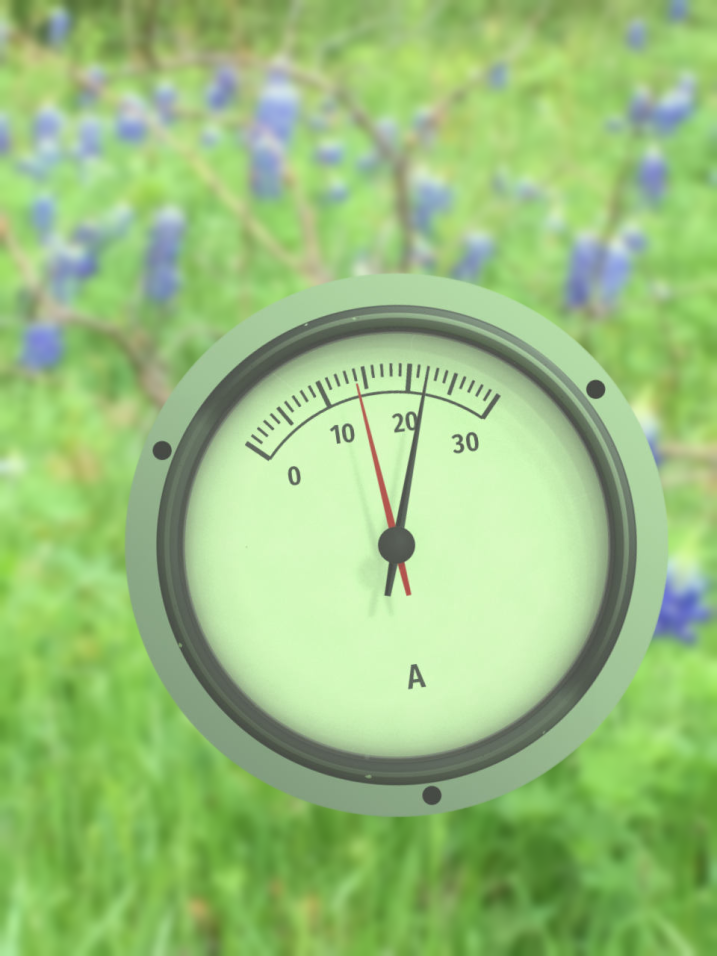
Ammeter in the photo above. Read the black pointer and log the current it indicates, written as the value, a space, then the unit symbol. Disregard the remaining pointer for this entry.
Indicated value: 22 A
